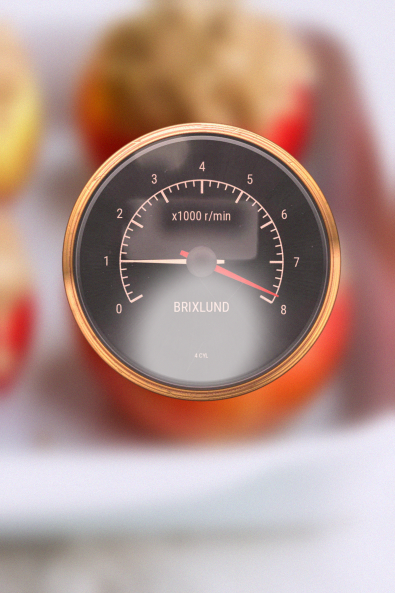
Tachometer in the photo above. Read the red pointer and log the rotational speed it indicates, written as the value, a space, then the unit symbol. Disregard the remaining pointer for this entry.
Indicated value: 7800 rpm
